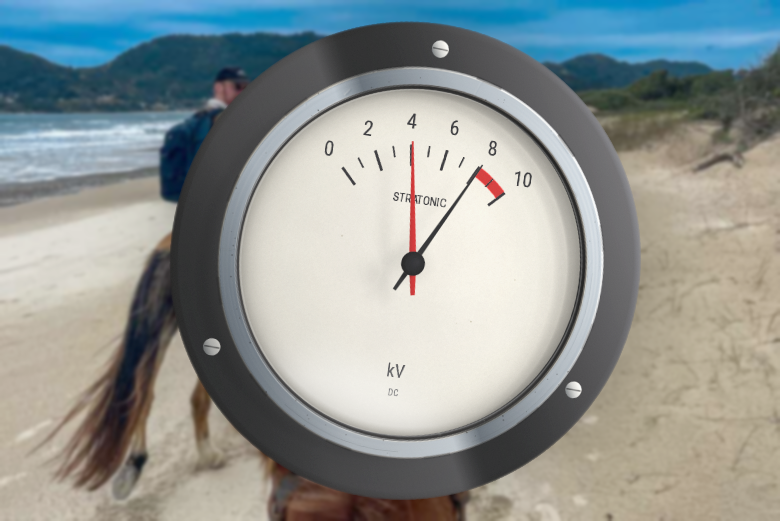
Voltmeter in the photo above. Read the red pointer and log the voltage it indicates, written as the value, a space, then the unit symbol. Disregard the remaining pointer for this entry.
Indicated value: 4 kV
